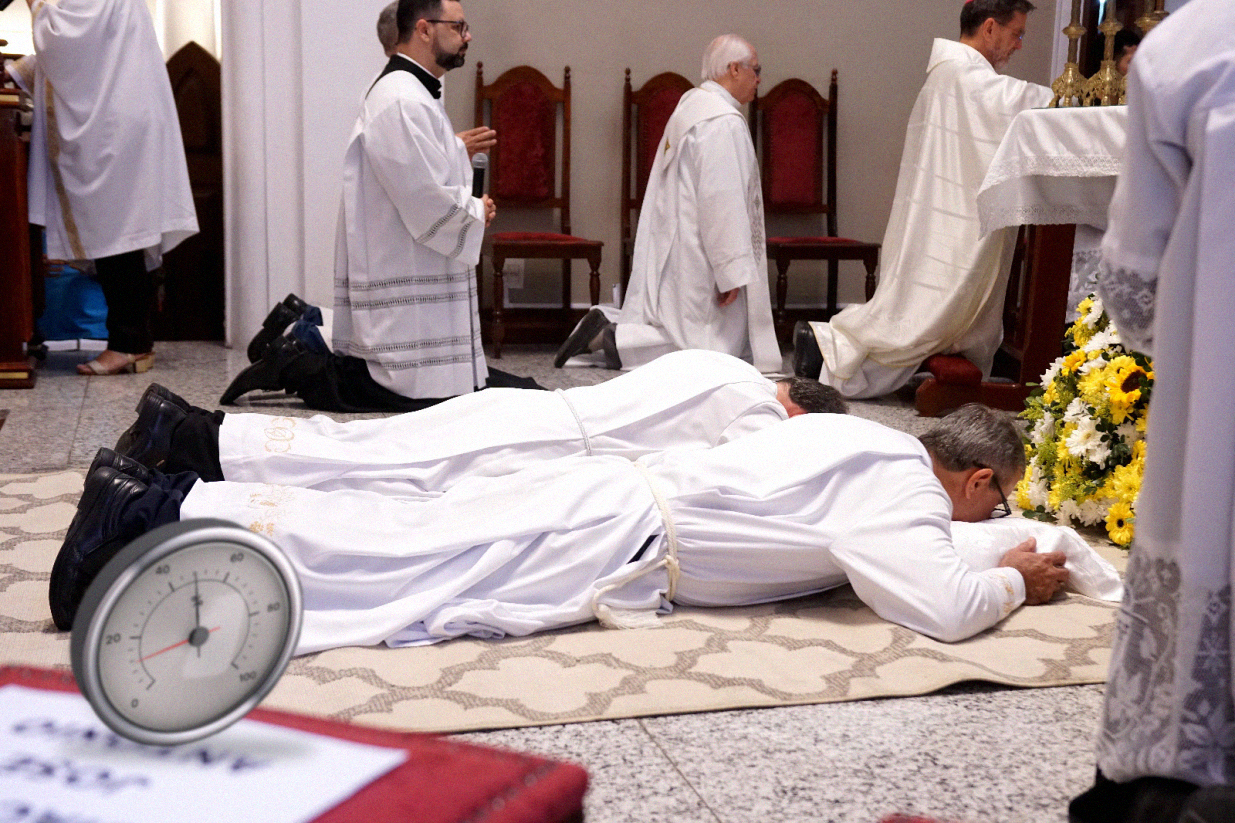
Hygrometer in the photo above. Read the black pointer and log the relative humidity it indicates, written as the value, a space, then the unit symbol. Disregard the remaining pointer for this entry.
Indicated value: 48 %
